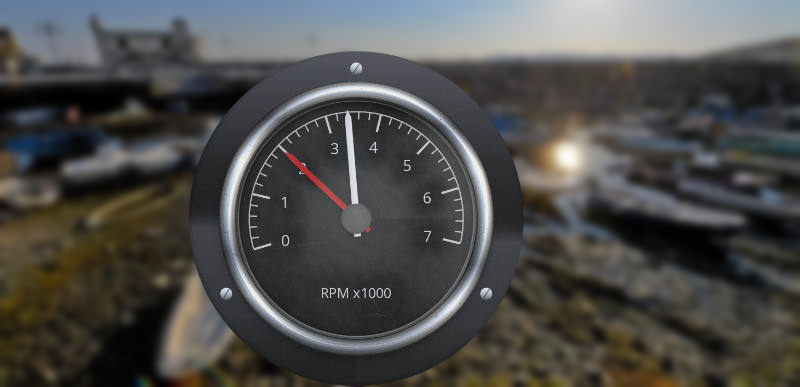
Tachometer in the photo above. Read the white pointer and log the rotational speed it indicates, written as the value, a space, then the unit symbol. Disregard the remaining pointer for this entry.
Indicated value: 3400 rpm
